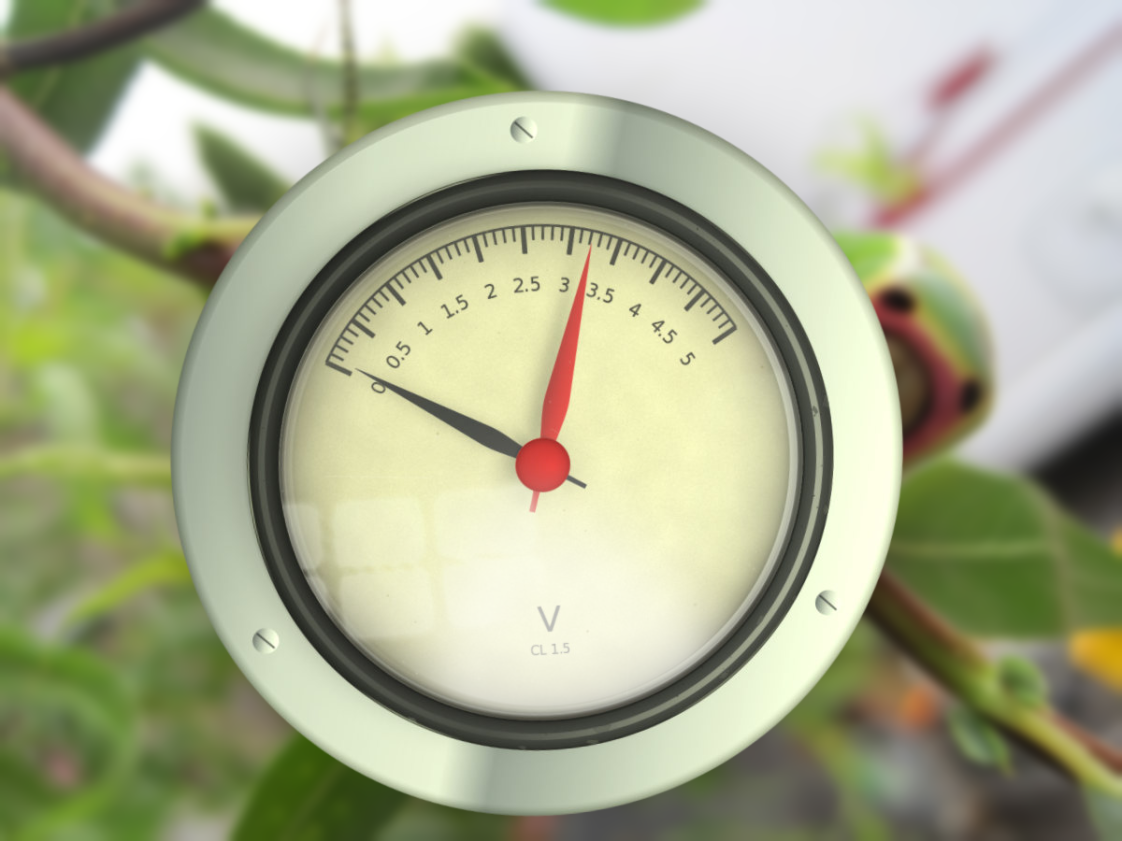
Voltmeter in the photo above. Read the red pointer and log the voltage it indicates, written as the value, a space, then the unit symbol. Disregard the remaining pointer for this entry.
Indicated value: 3.2 V
